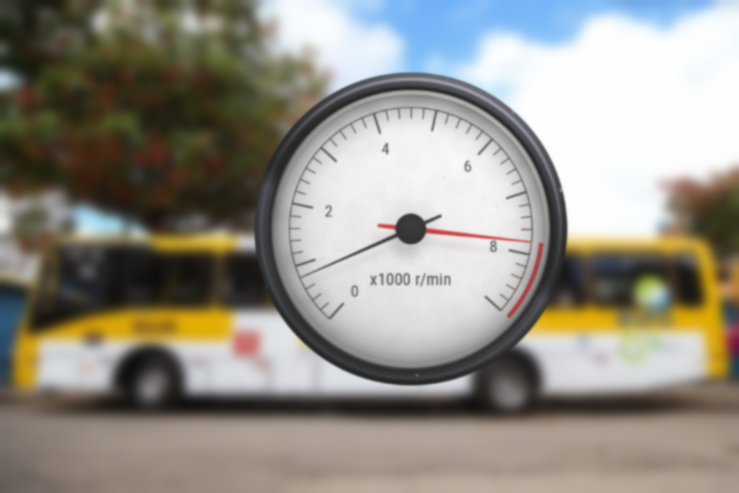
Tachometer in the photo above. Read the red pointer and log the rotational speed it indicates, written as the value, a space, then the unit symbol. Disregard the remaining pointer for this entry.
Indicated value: 7800 rpm
